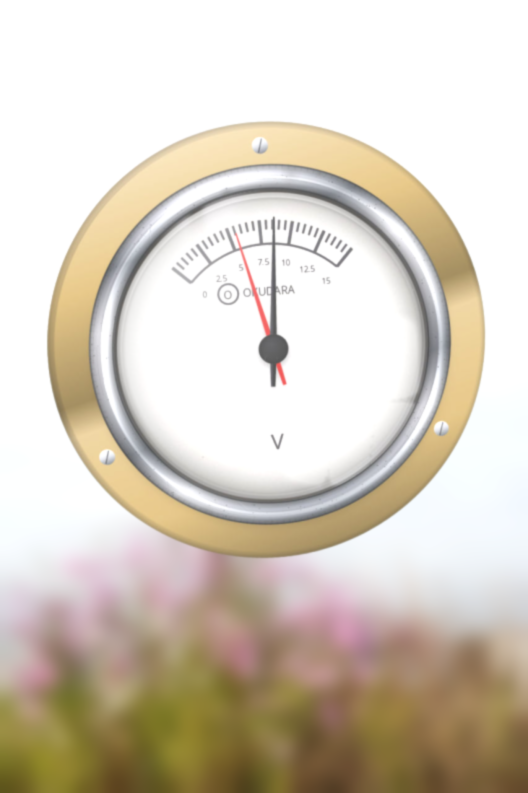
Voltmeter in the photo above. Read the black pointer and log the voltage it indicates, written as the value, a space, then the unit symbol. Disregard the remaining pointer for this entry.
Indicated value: 8.5 V
